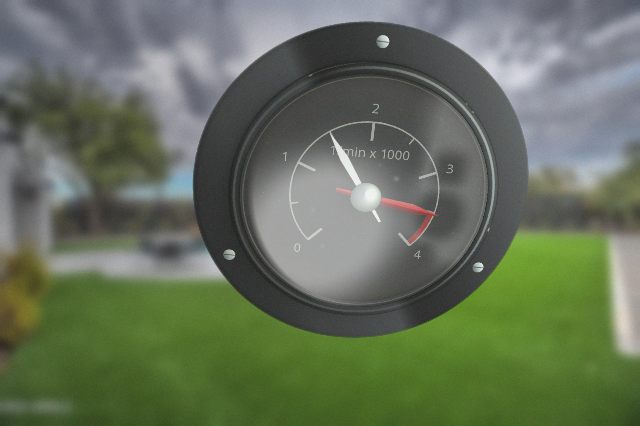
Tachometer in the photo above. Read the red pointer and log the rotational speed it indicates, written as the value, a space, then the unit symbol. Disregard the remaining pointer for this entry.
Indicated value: 3500 rpm
